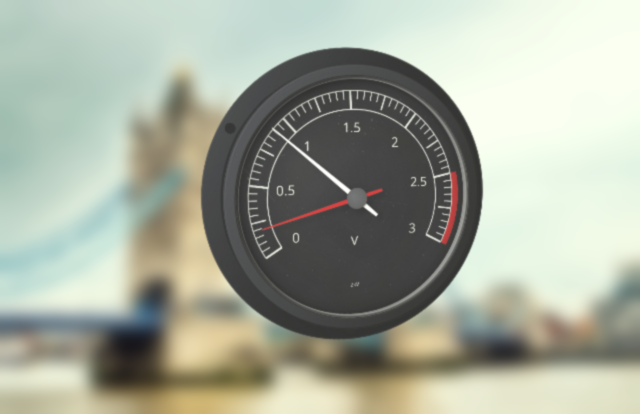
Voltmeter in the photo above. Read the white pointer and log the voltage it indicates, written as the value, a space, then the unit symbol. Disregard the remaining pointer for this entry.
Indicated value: 0.9 V
